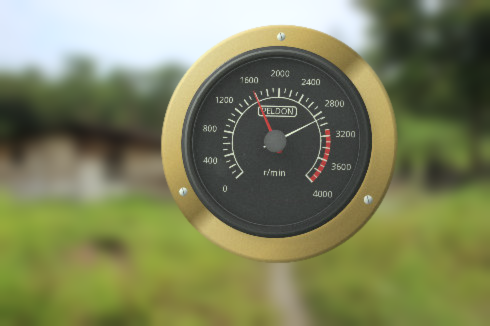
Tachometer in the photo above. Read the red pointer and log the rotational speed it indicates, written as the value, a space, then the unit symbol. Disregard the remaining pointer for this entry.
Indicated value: 1600 rpm
